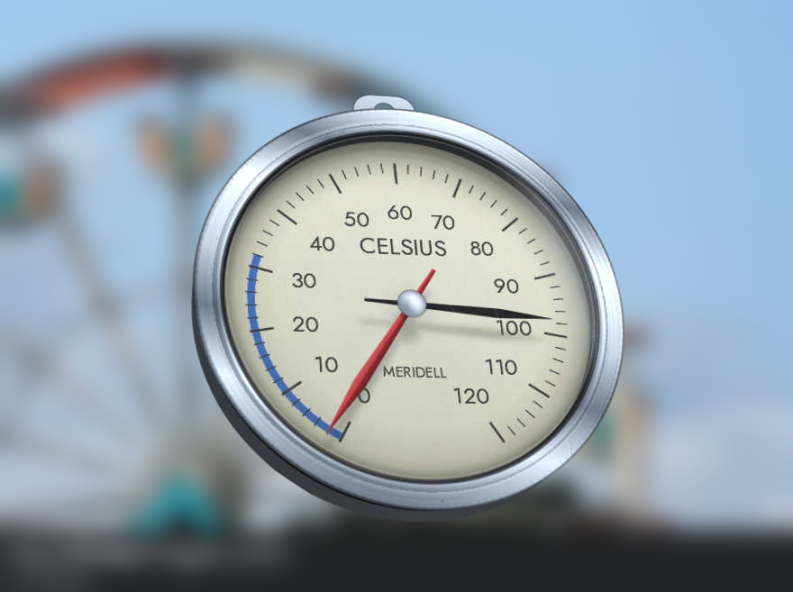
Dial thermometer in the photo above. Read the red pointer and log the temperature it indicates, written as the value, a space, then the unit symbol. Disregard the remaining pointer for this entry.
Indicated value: 2 °C
